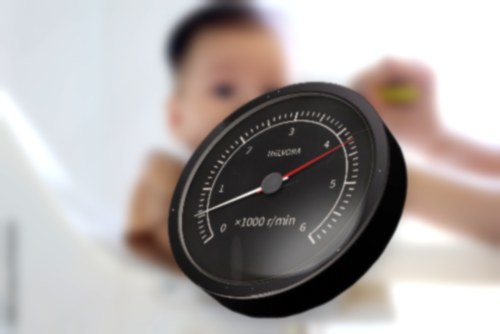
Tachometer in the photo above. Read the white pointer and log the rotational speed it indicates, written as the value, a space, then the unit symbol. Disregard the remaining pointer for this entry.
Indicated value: 500 rpm
